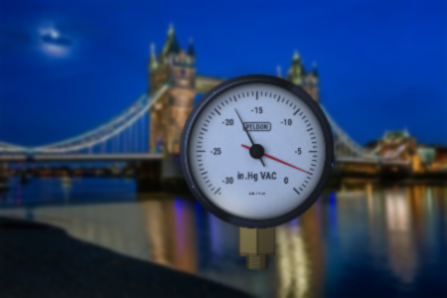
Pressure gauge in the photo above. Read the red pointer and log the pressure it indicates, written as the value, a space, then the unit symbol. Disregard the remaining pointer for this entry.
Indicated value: -2.5 inHg
